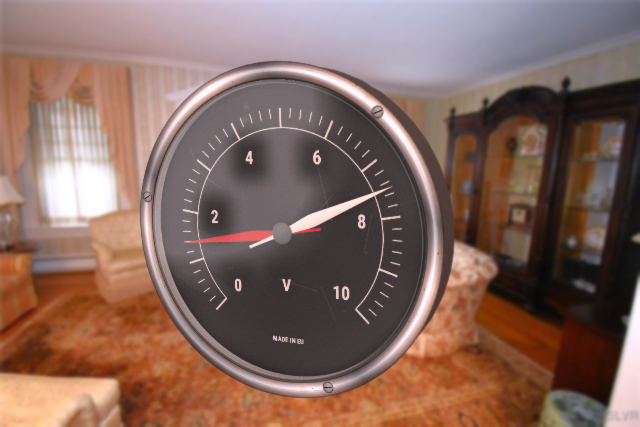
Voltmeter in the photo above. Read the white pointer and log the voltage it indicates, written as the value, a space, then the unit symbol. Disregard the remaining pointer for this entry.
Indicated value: 7.5 V
